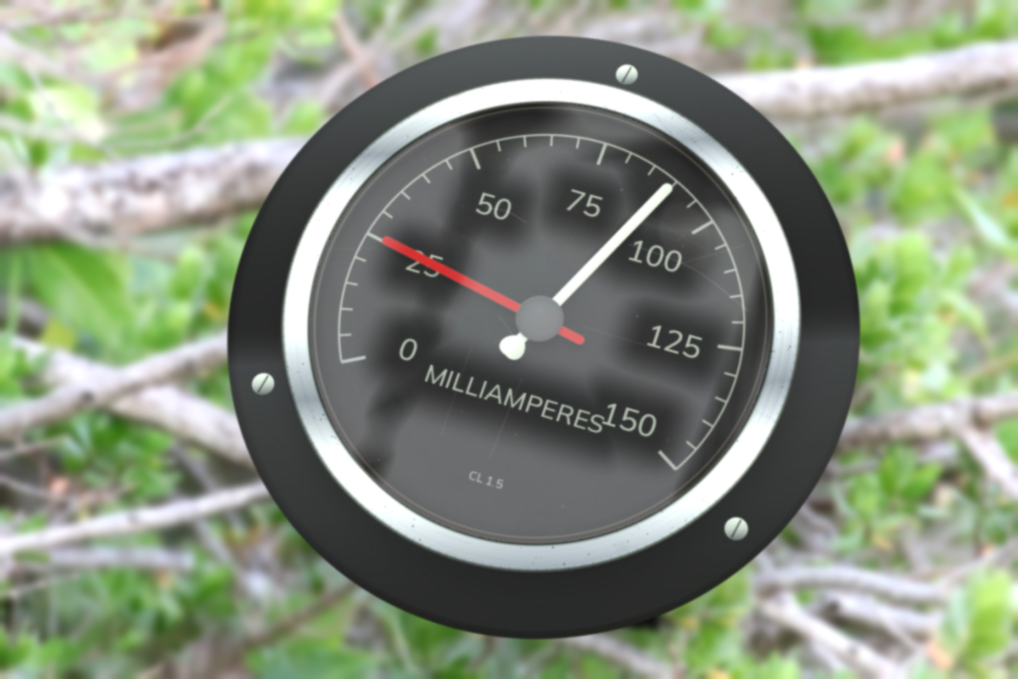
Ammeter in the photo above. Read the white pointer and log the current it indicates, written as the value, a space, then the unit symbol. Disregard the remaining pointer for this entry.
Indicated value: 90 mA
